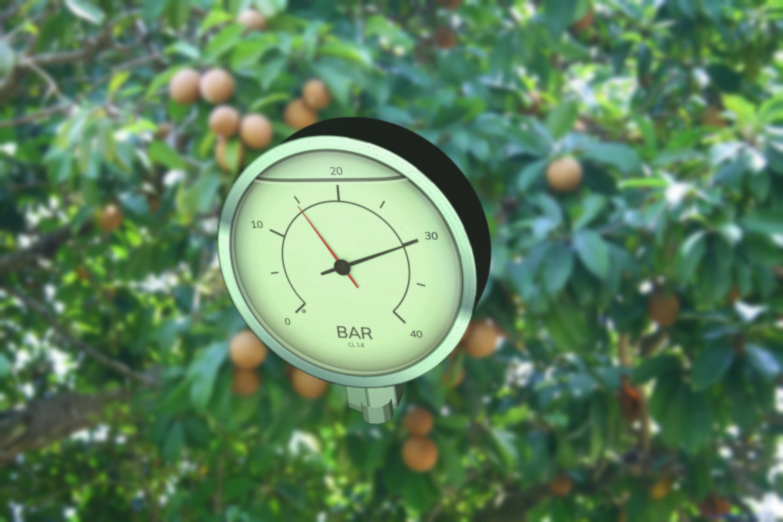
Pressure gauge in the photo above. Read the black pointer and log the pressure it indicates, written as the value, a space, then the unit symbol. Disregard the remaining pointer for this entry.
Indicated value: 30 bar
